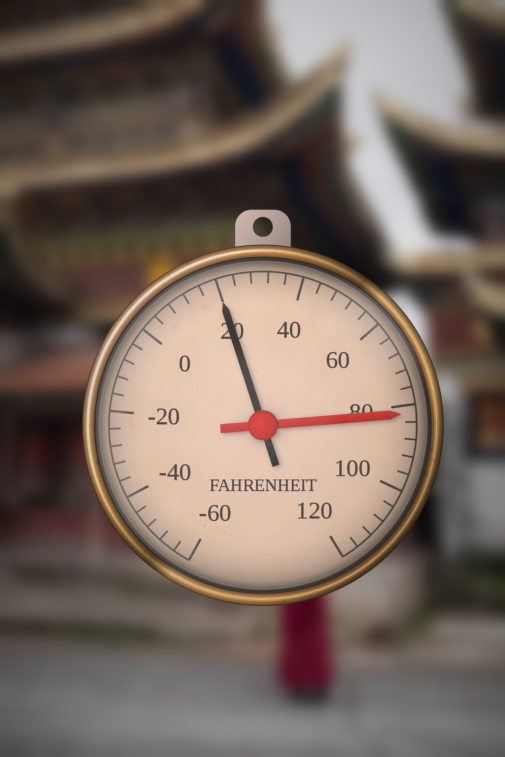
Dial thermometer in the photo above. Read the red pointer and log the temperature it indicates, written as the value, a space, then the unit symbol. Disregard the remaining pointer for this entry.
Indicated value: 82 °F
